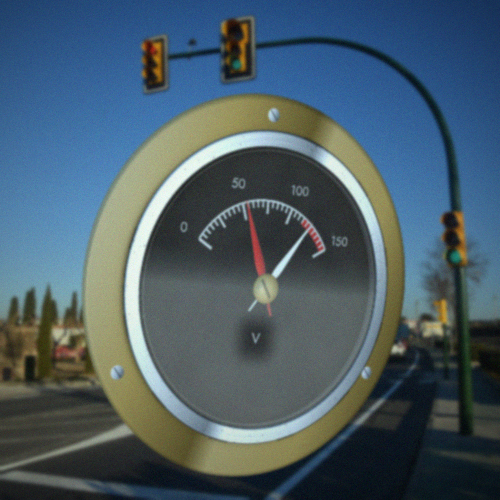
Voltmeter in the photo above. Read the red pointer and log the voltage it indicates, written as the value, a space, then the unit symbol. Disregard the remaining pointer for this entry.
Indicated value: 50 V
